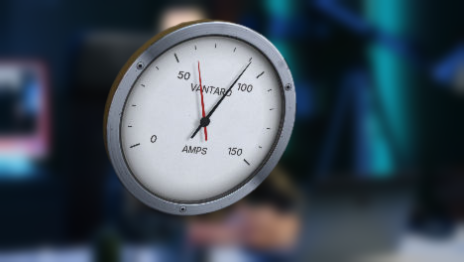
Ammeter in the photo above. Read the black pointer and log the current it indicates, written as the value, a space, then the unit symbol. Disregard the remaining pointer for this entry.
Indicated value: 90 A
